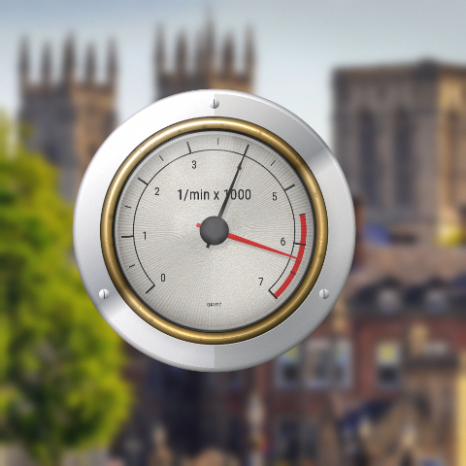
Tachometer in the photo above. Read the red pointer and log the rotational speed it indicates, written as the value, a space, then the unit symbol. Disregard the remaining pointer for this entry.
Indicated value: 6250 rpm
